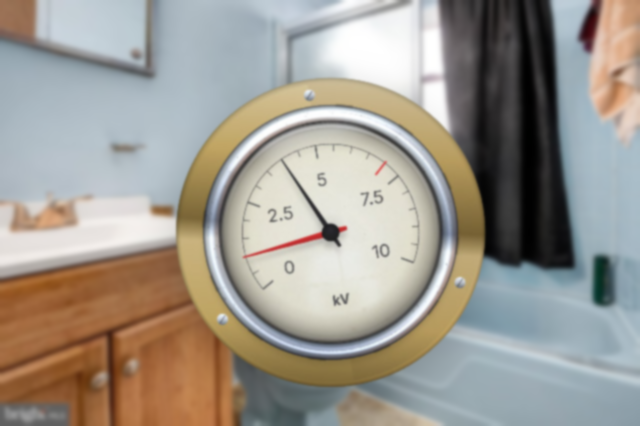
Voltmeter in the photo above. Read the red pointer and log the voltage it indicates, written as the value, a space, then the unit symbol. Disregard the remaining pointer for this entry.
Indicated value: 1 kV
